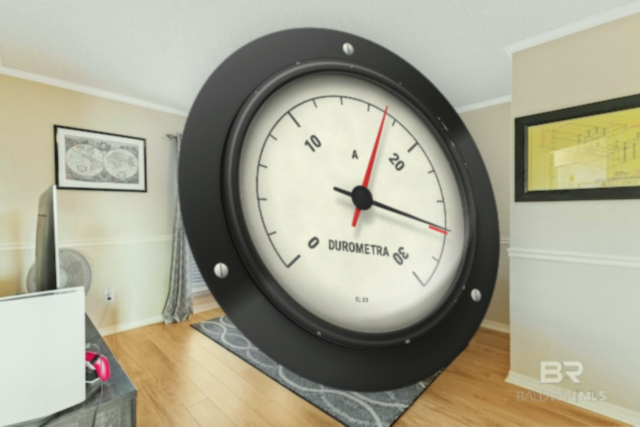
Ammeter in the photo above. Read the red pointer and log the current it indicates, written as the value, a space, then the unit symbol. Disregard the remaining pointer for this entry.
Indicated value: 17 A
